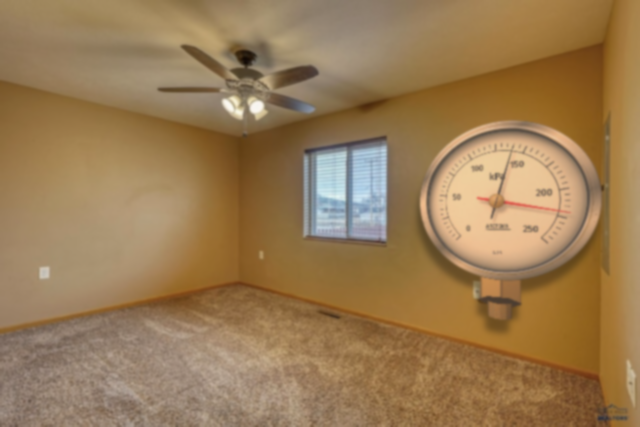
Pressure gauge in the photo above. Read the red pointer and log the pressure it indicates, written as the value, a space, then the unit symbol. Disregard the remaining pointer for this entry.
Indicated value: 220 kPa
